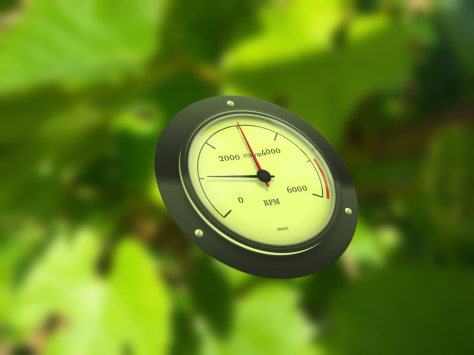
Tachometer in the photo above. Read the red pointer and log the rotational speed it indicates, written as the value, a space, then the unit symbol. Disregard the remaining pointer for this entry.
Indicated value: 3000 rpm
